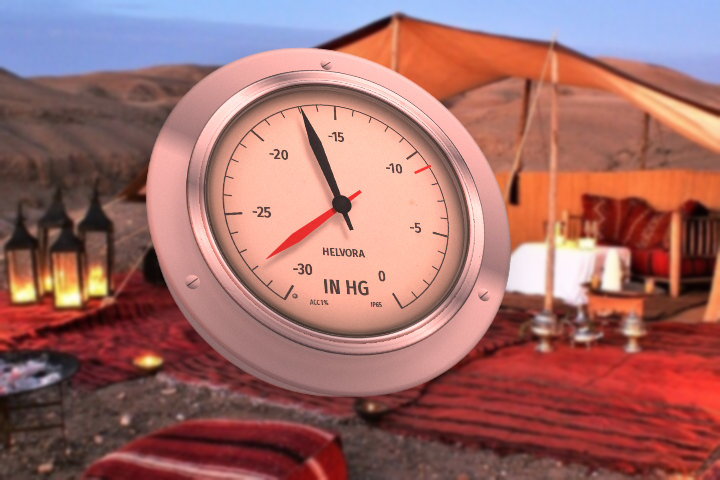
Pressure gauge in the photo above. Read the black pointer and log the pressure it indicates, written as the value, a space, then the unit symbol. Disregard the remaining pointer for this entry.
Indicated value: -17 inHg
